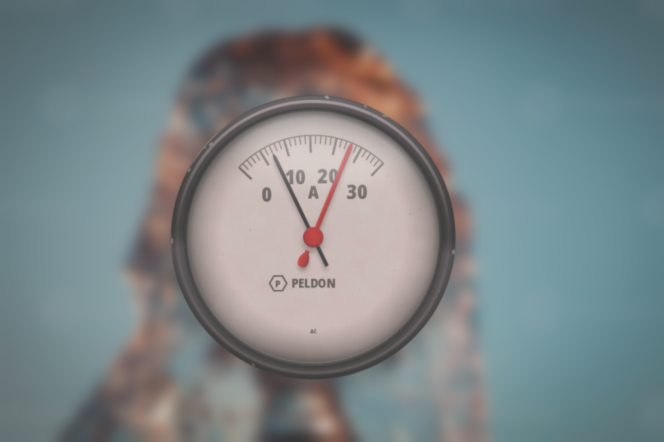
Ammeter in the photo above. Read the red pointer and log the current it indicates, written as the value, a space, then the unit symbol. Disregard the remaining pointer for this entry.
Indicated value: 23 A
